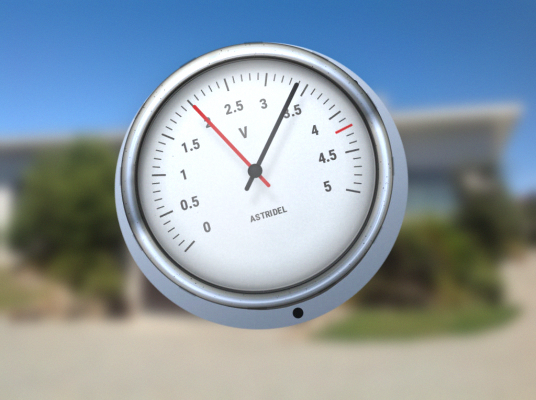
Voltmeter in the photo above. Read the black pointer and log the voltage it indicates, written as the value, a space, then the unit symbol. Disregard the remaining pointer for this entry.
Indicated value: 3.4 V
